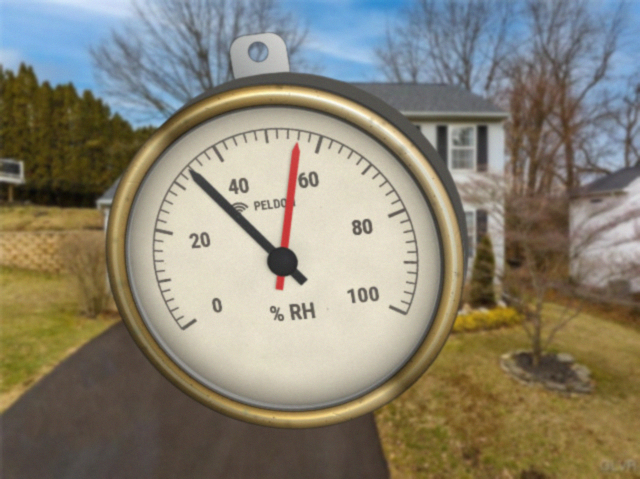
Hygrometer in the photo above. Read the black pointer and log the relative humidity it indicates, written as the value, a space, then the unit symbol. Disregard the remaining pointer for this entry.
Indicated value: 34 %
